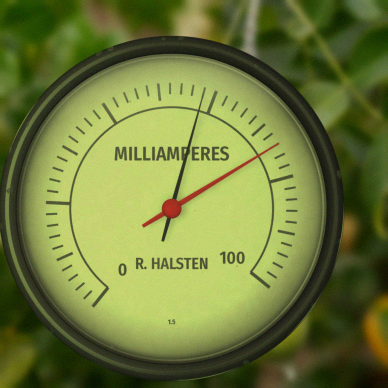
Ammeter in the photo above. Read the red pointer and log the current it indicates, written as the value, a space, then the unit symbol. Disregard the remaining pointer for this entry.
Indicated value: 74 mA
